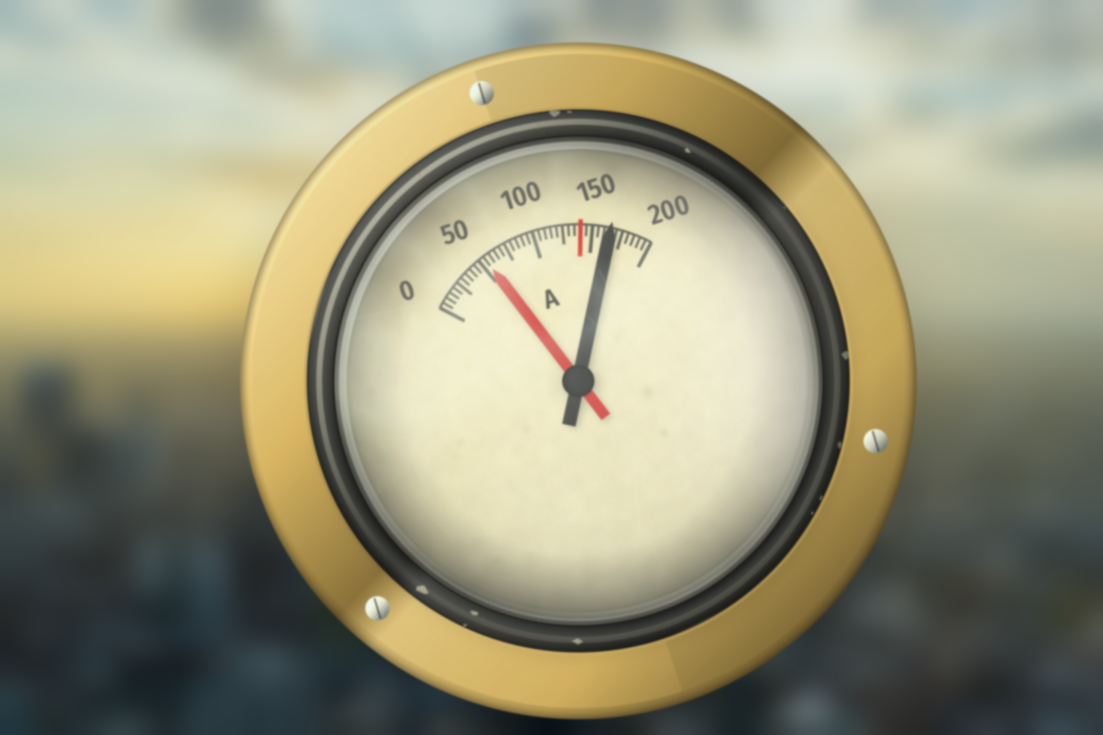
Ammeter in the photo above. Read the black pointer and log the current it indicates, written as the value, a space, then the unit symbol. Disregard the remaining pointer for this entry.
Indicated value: 165 A
